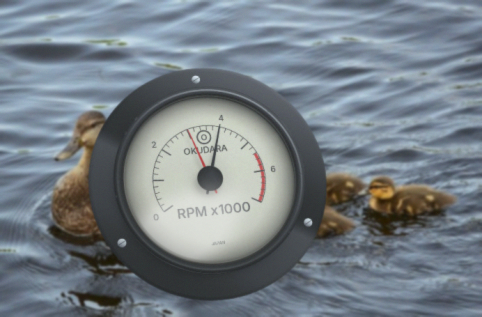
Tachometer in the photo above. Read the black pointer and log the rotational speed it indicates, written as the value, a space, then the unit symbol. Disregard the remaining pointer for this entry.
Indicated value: 4000 rpm
